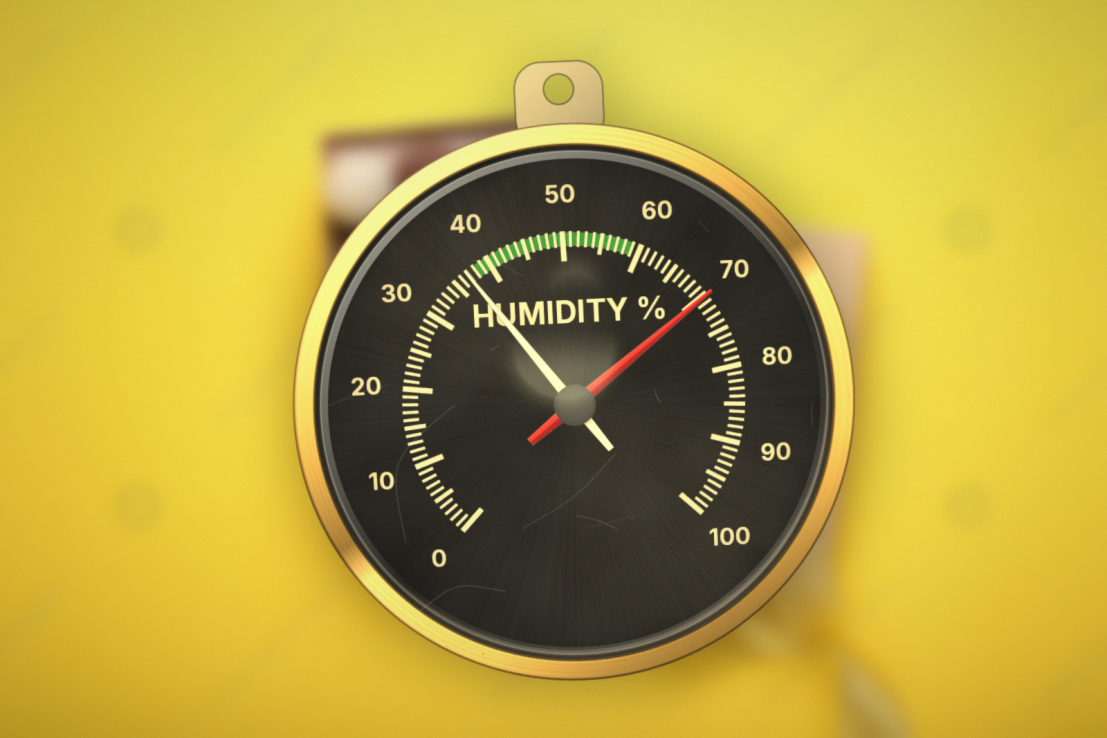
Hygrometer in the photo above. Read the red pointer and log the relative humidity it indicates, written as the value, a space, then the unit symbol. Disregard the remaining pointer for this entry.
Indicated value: 70 %
